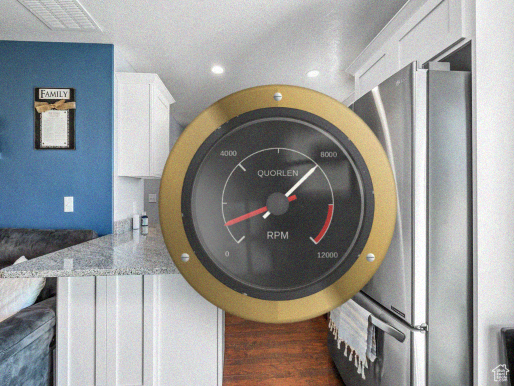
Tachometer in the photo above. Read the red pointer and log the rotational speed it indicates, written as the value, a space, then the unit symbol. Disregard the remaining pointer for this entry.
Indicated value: 1000 rpm
